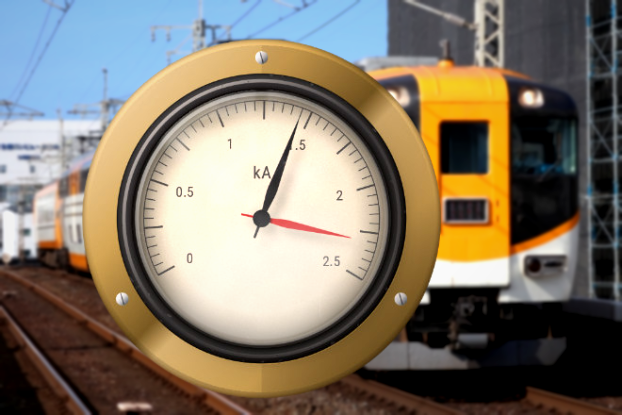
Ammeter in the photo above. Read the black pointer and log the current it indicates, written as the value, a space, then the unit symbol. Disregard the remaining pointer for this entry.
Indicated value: 1.45 kA
